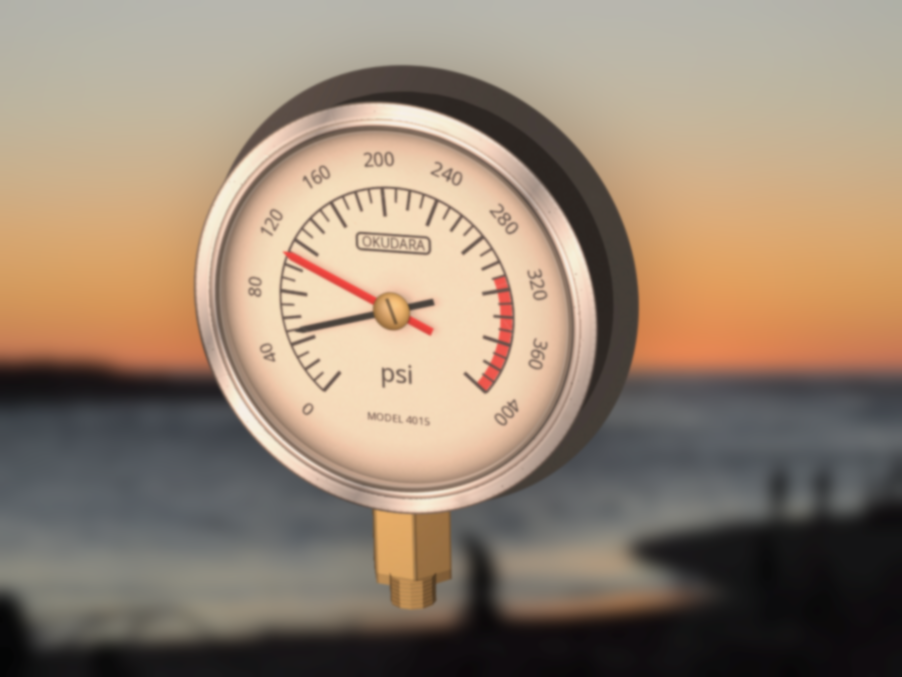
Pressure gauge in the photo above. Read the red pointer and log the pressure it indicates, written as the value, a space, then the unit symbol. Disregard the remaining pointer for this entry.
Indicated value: 110 psi
